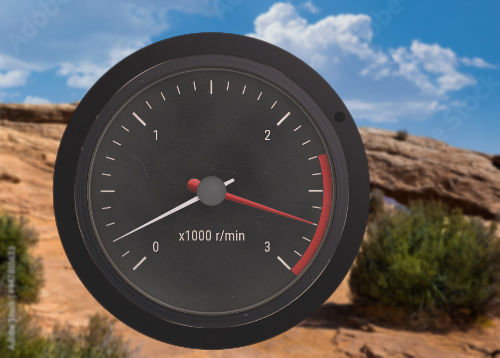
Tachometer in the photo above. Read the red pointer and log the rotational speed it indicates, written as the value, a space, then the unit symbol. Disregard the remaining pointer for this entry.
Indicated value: 2700 rpm
